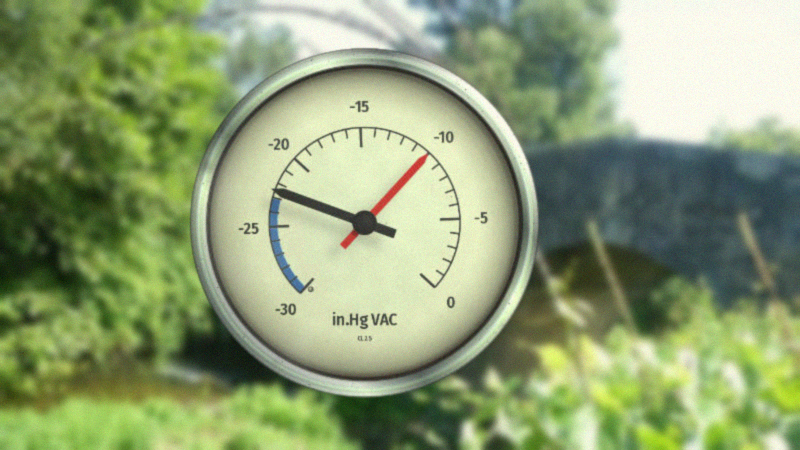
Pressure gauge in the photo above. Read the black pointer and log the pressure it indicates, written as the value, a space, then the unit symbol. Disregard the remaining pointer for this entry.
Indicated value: -22.5 inHg
